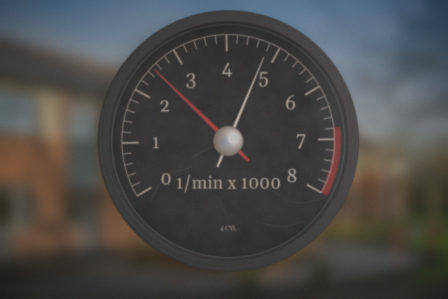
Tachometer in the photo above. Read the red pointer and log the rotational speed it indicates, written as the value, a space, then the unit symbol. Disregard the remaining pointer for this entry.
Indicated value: 2500 rpm
